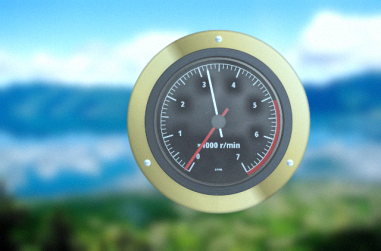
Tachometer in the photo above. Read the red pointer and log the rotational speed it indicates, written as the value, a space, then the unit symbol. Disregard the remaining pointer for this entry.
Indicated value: 100 rpm
